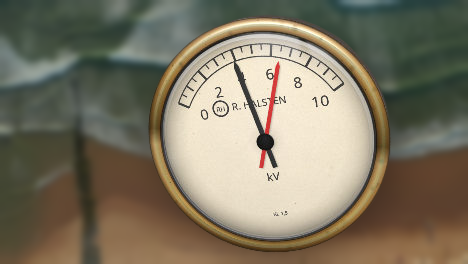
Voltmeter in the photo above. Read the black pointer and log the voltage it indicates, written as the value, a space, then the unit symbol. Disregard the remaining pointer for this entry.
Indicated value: 4 kV
